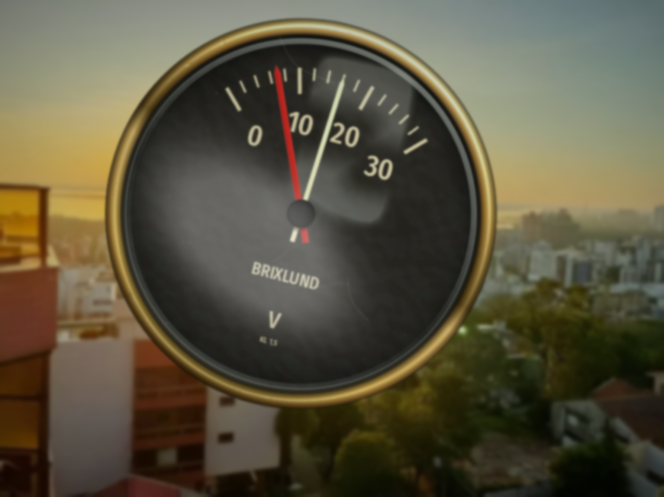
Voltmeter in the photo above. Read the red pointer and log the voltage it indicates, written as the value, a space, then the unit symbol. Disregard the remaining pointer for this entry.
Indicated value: 7 V
